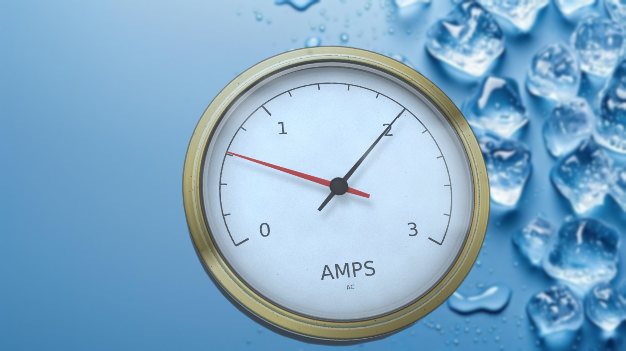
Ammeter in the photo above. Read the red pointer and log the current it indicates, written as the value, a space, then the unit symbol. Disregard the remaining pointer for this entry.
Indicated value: 0.6 A
